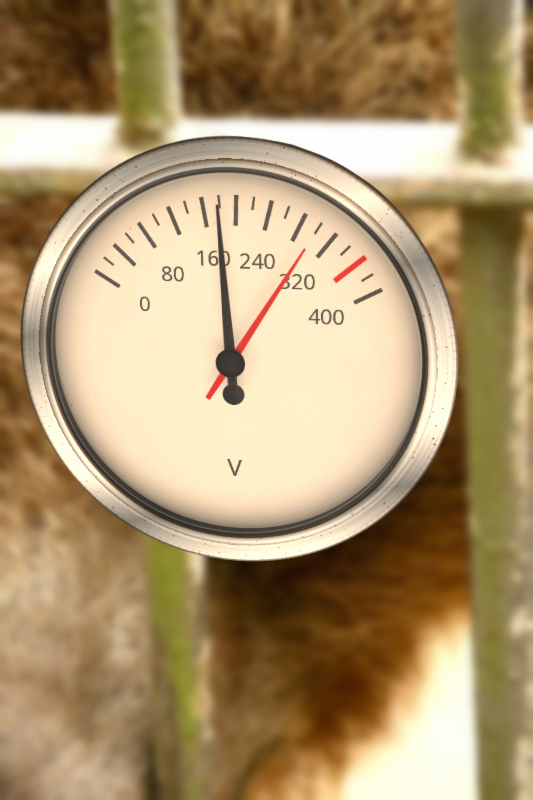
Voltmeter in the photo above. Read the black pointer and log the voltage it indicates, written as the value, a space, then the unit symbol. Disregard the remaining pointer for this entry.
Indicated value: 180 V
